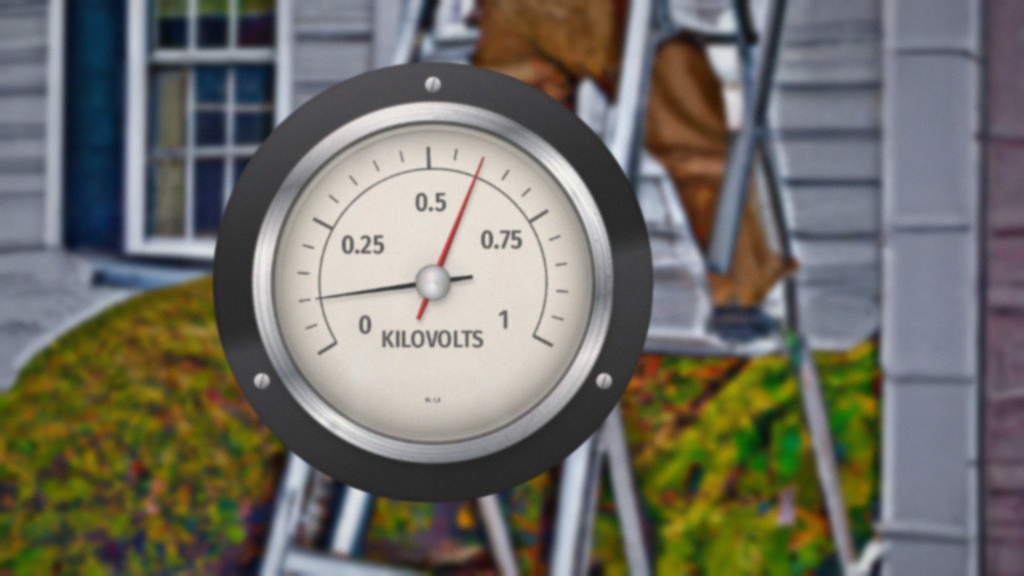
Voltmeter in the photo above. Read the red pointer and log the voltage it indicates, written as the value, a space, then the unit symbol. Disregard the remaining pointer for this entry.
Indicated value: 0.6 kV
